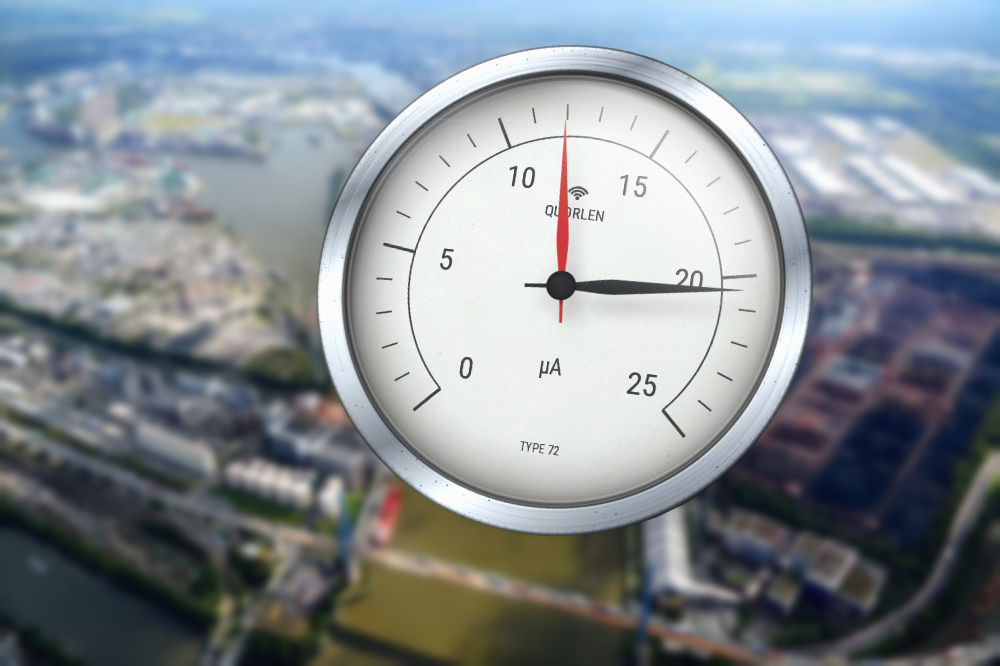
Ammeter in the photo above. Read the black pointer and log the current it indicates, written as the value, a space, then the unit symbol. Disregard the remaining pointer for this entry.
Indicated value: 20.5 µA
